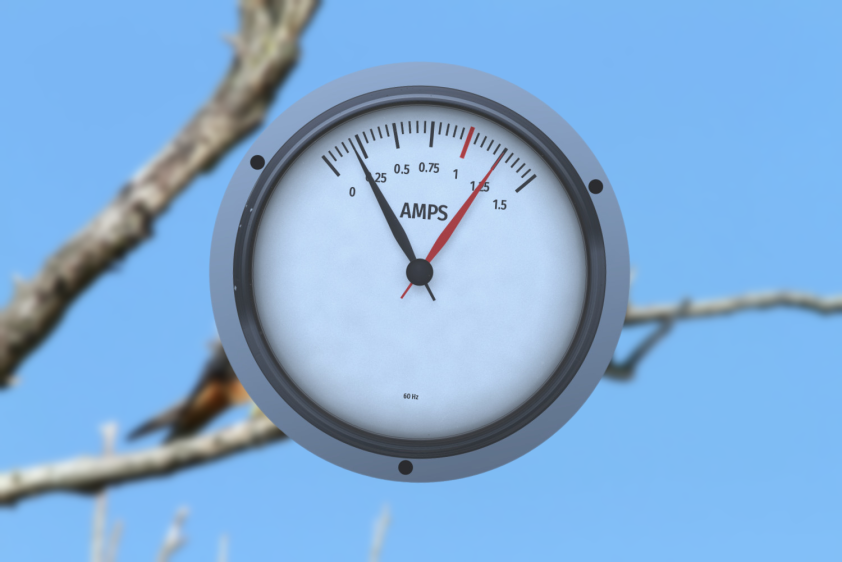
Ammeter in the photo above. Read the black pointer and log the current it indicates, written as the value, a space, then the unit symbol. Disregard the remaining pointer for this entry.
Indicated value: 0.2 A
